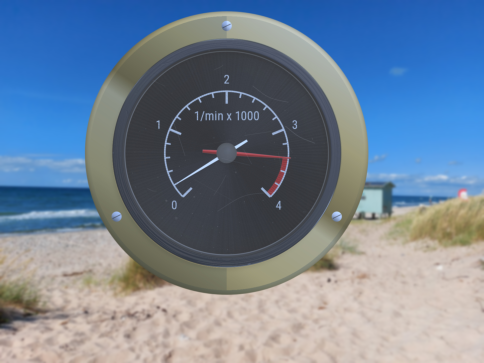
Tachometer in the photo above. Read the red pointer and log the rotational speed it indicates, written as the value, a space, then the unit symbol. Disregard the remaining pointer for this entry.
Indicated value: 3400 rpm
